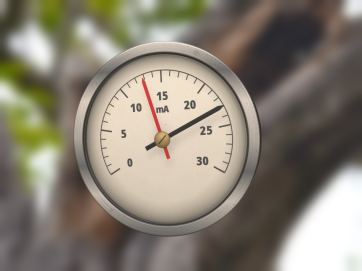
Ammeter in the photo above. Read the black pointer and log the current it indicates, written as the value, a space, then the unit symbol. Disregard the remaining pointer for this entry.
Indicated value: 23 mA
